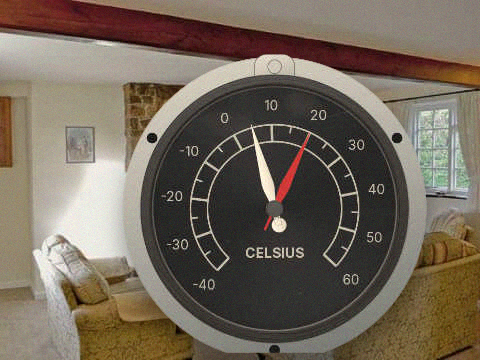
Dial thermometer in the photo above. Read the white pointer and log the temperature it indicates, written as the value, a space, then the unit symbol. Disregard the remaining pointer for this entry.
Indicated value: 5 °C
